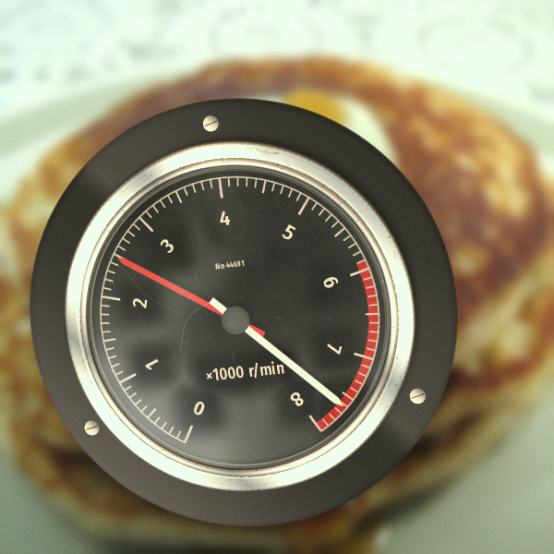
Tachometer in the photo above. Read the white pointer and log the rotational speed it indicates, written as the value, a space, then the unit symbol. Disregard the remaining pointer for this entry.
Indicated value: 7600 rpm
